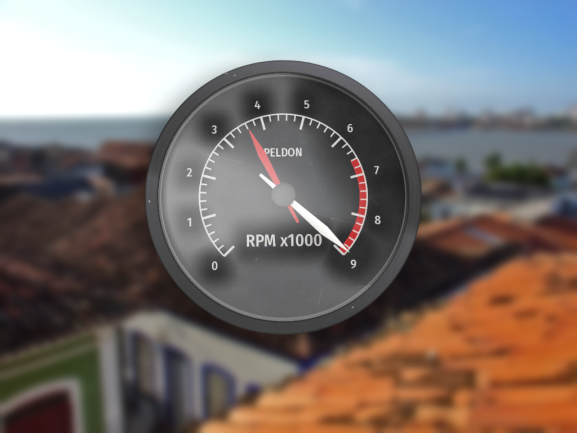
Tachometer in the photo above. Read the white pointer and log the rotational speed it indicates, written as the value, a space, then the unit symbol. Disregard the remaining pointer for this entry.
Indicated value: 8900 rpm
